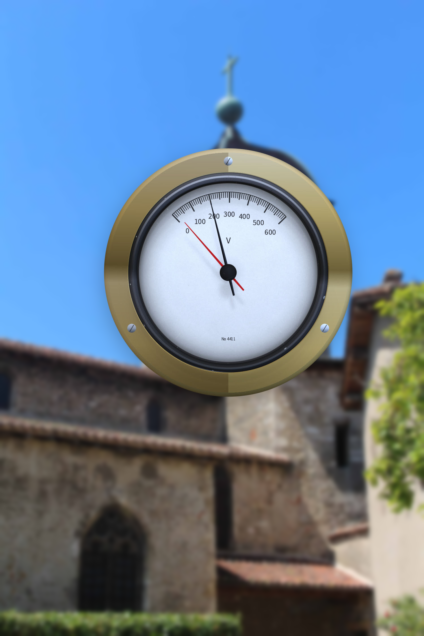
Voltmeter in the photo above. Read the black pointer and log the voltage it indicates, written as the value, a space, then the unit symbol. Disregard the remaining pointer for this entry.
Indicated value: 200 V
